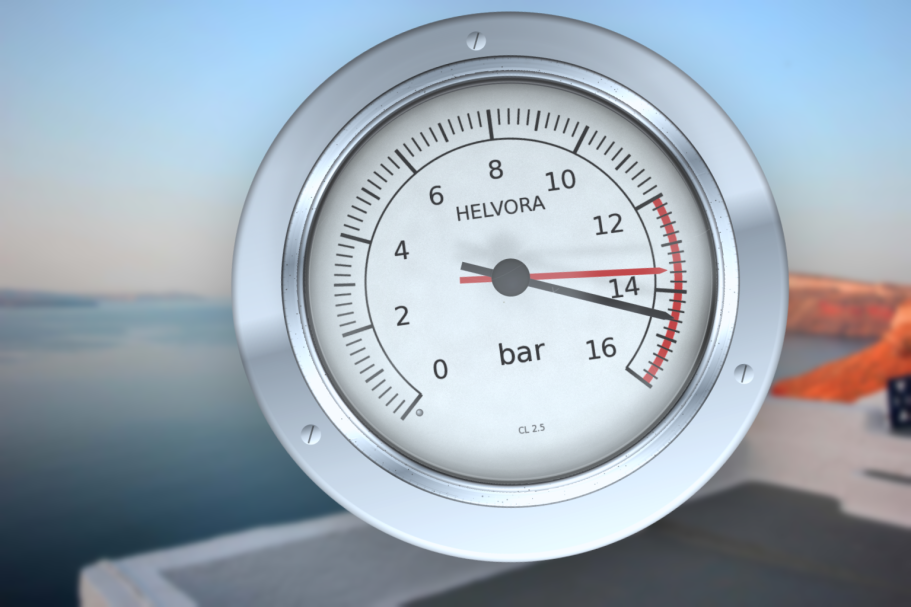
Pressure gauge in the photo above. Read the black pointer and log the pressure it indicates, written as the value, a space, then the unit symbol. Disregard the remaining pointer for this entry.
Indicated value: 14.6 bar
